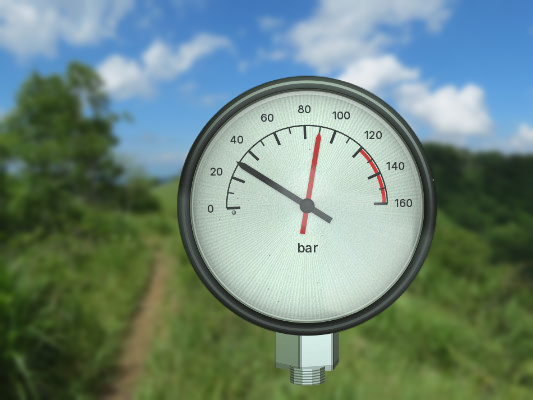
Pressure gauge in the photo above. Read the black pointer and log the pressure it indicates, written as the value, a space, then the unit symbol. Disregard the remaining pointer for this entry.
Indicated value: 30 bar
